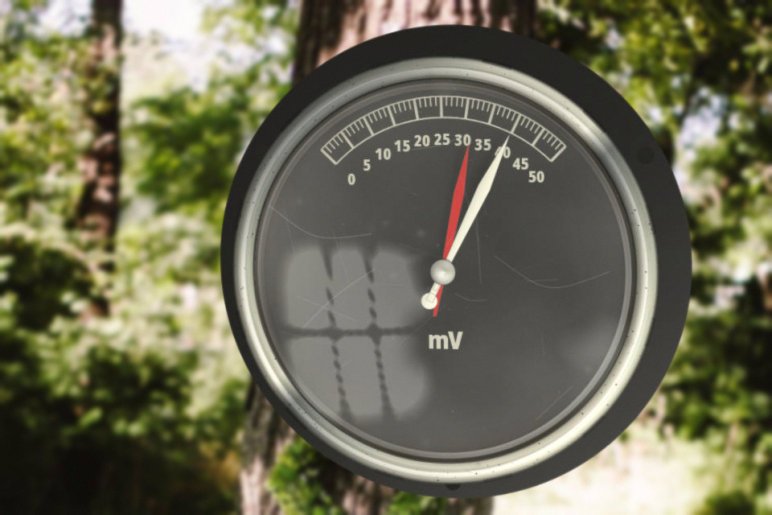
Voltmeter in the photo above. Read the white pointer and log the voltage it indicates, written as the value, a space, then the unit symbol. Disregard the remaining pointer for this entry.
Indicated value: 40 mV
